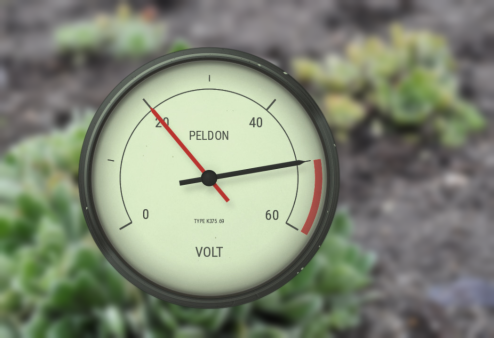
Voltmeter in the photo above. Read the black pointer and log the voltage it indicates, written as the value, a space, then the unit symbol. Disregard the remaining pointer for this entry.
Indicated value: 50 V
